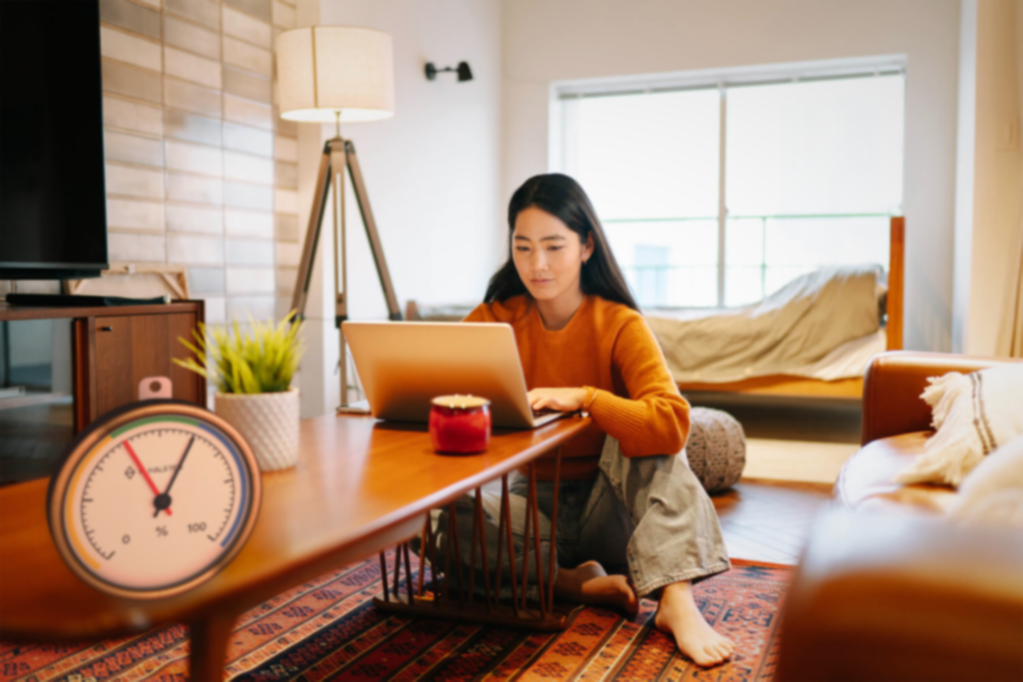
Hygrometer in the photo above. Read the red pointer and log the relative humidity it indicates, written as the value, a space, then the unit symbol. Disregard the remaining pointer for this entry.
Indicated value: 40 %
